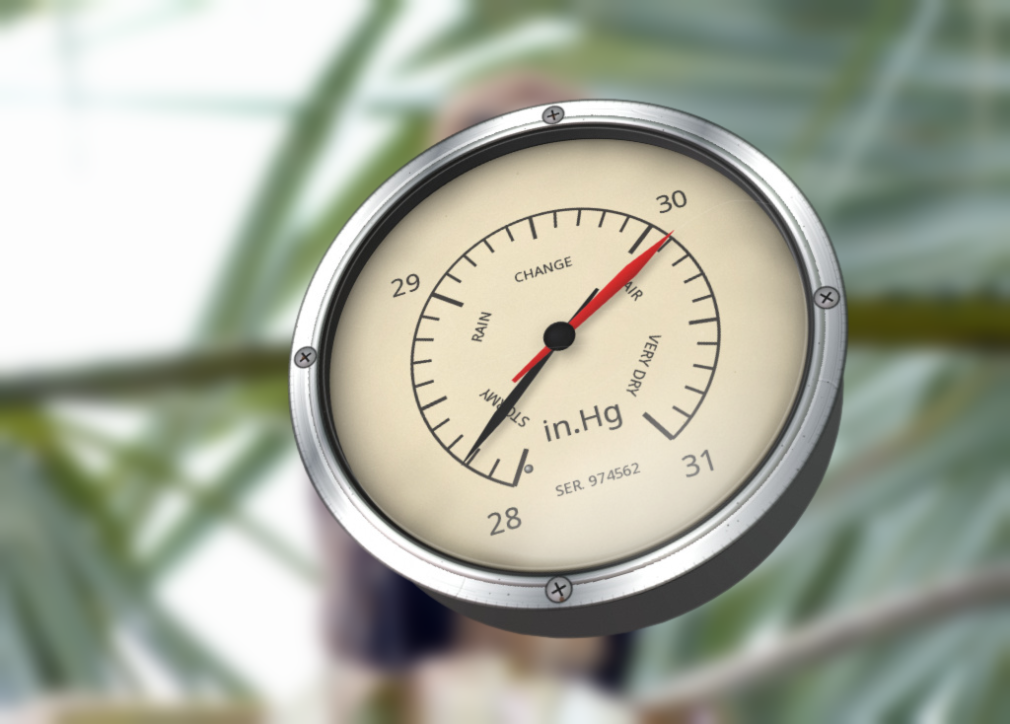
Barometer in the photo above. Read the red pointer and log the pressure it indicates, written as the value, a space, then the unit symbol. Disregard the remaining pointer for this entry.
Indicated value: 30.1 inHg
